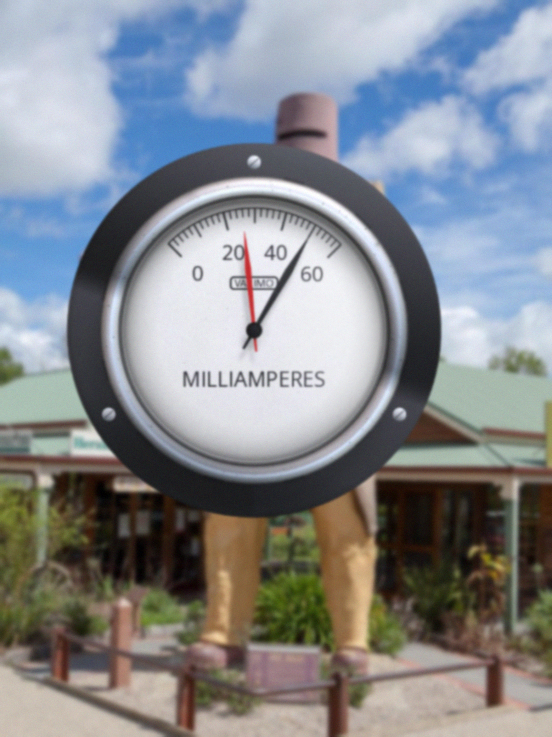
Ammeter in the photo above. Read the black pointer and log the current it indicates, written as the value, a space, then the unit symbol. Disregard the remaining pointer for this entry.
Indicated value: 50 mA
